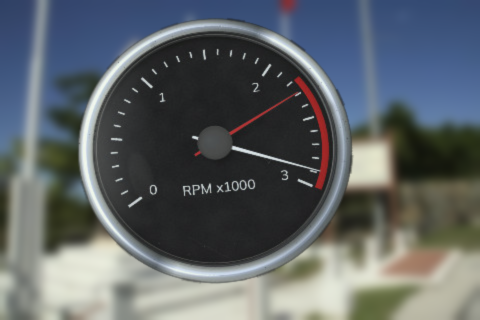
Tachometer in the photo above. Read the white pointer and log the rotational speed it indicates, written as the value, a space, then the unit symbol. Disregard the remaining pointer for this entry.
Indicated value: 2900 rpm
